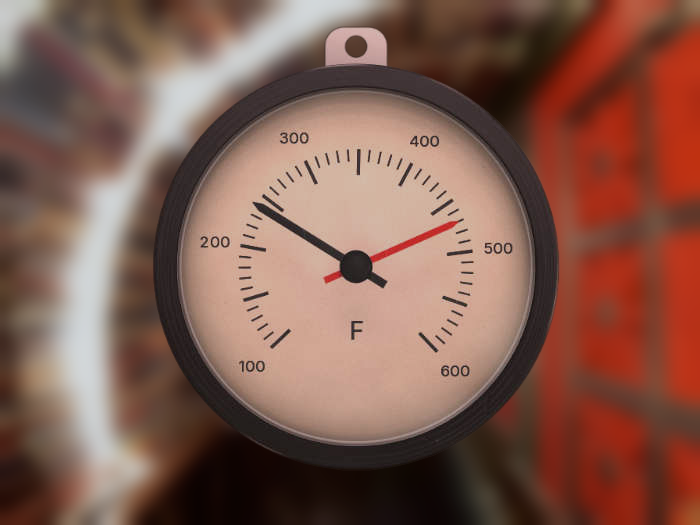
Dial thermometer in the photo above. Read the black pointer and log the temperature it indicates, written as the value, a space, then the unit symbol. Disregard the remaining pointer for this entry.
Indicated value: 240 °F
